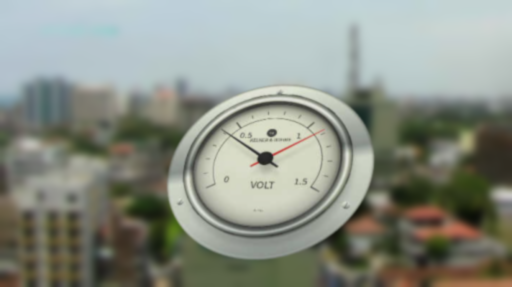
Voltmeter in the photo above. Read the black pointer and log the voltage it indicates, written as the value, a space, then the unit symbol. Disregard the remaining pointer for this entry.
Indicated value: 0.4 V
